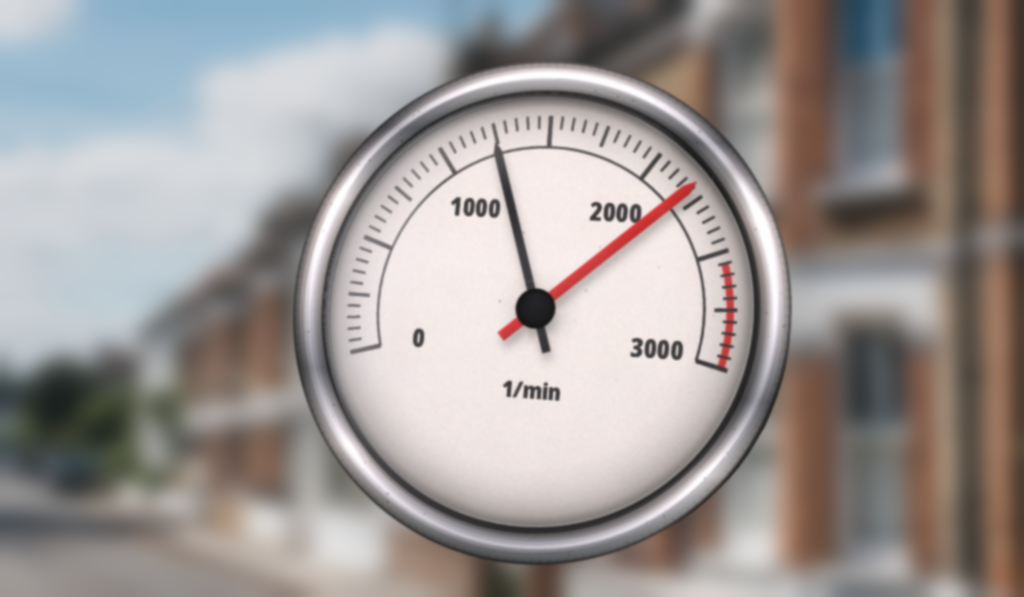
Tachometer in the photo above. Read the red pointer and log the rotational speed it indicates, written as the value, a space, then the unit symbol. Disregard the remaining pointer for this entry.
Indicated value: 2200 rpm
